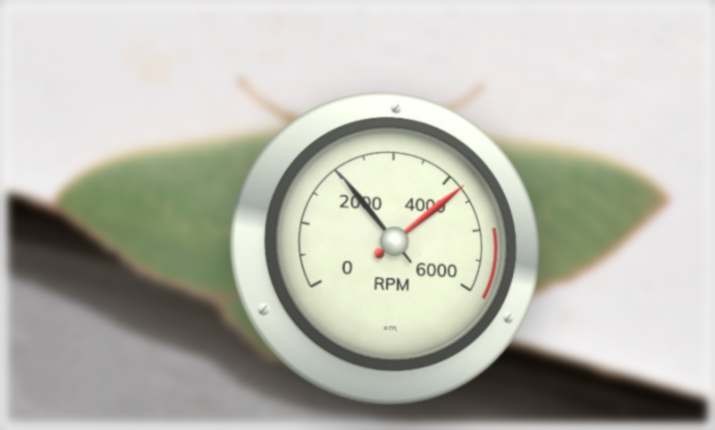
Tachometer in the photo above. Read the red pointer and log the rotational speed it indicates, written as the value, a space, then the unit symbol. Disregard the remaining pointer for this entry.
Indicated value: 4250 rpm
